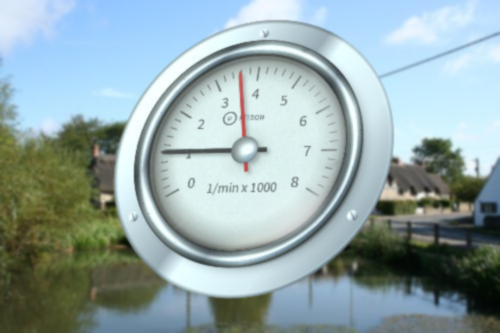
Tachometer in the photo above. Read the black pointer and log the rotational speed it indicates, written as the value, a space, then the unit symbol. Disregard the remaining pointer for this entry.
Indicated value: 1000 rpm
